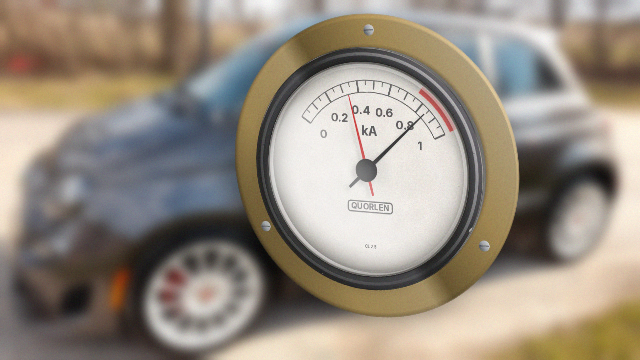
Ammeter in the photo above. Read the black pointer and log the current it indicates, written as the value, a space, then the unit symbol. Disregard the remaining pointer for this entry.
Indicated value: 0.85 kA
